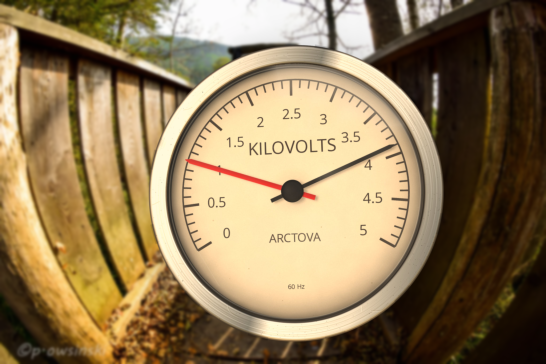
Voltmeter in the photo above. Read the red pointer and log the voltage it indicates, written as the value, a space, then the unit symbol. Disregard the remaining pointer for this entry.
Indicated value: 1 kV
